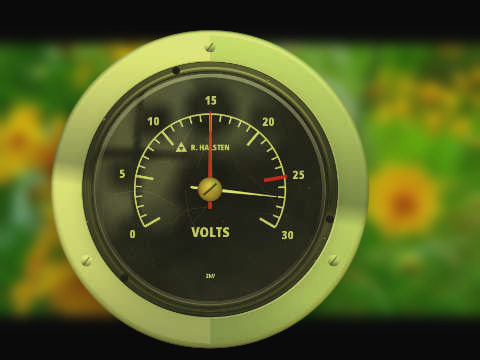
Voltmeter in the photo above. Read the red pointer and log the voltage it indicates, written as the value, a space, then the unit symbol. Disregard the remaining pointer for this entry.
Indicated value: 15 V
